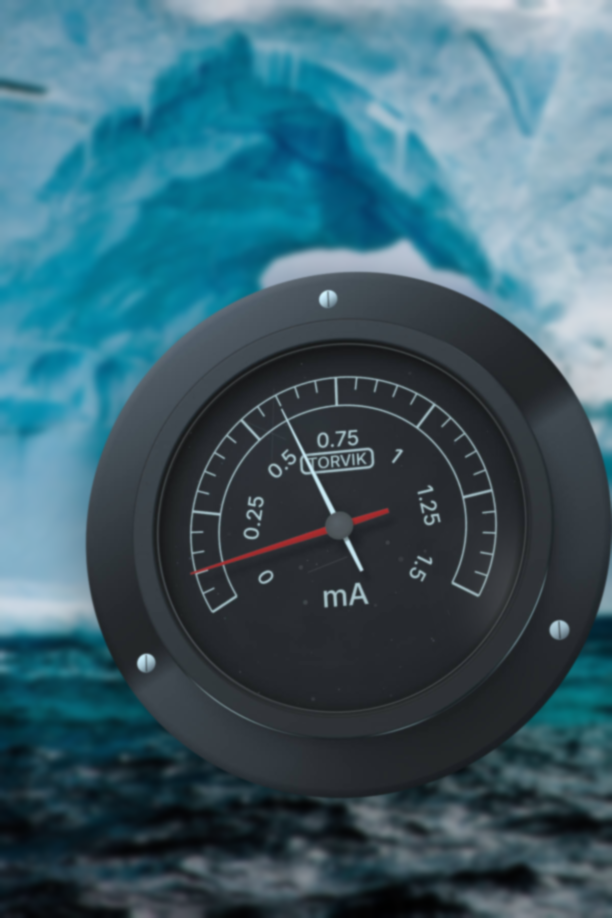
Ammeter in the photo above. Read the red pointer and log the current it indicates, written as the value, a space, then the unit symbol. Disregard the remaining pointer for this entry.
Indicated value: 0.1 mA
